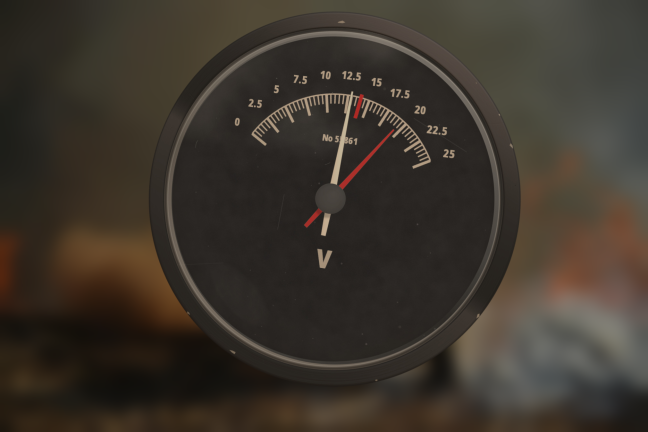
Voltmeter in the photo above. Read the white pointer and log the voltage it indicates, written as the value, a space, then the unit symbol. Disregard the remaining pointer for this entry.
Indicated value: 13 V
